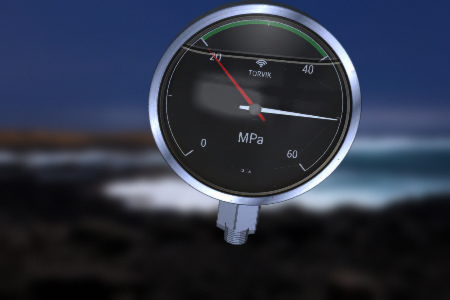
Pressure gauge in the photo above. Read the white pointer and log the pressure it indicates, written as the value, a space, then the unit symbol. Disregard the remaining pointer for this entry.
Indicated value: 50 MPa
